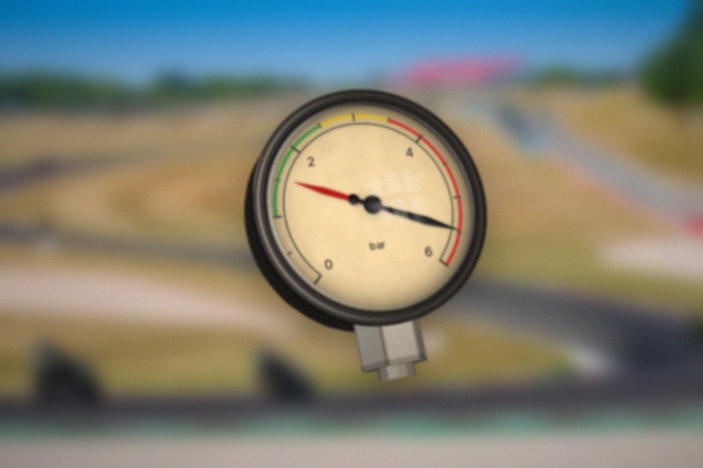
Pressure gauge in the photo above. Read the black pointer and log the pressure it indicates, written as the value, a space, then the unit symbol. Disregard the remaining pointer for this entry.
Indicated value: 5.5 bar
